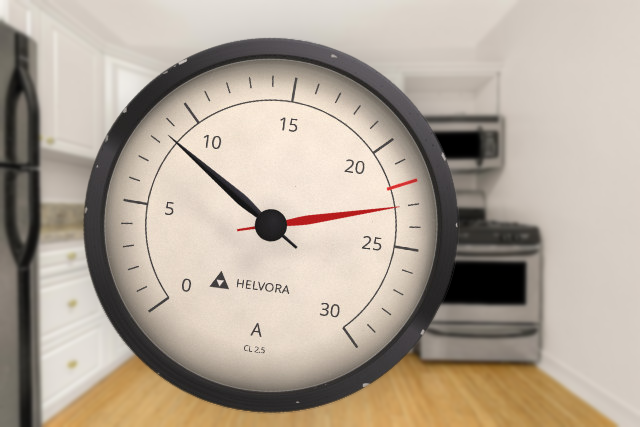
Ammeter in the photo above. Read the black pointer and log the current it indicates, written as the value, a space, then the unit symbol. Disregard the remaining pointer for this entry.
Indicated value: 8.5 A
